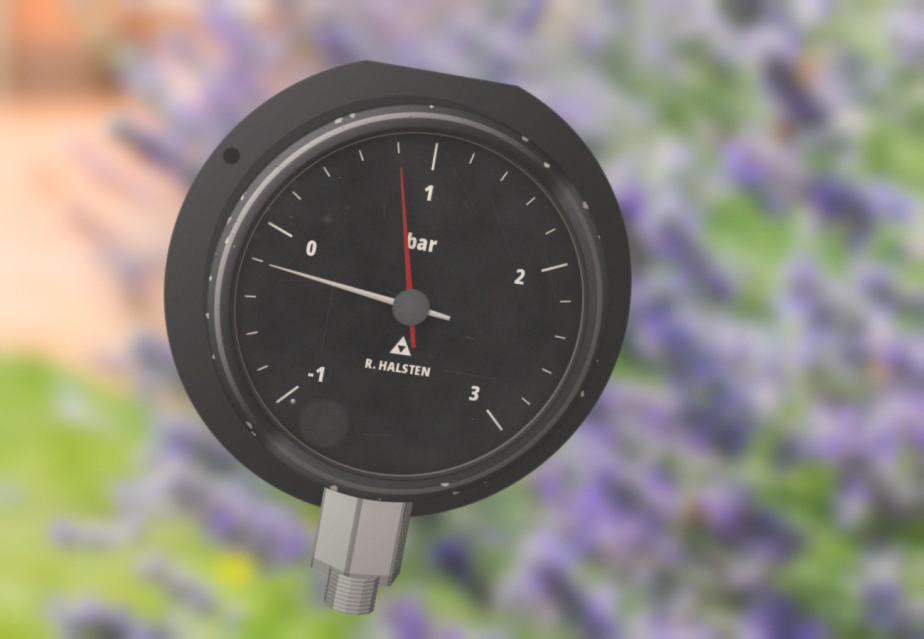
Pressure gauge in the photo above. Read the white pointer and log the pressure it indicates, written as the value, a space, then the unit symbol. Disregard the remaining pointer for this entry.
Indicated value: -0.2 bar
